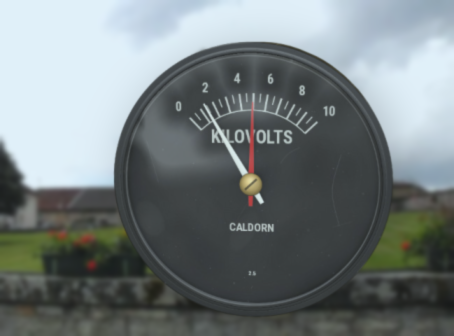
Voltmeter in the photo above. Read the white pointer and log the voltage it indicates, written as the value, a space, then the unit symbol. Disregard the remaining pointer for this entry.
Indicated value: 1.5 kV
